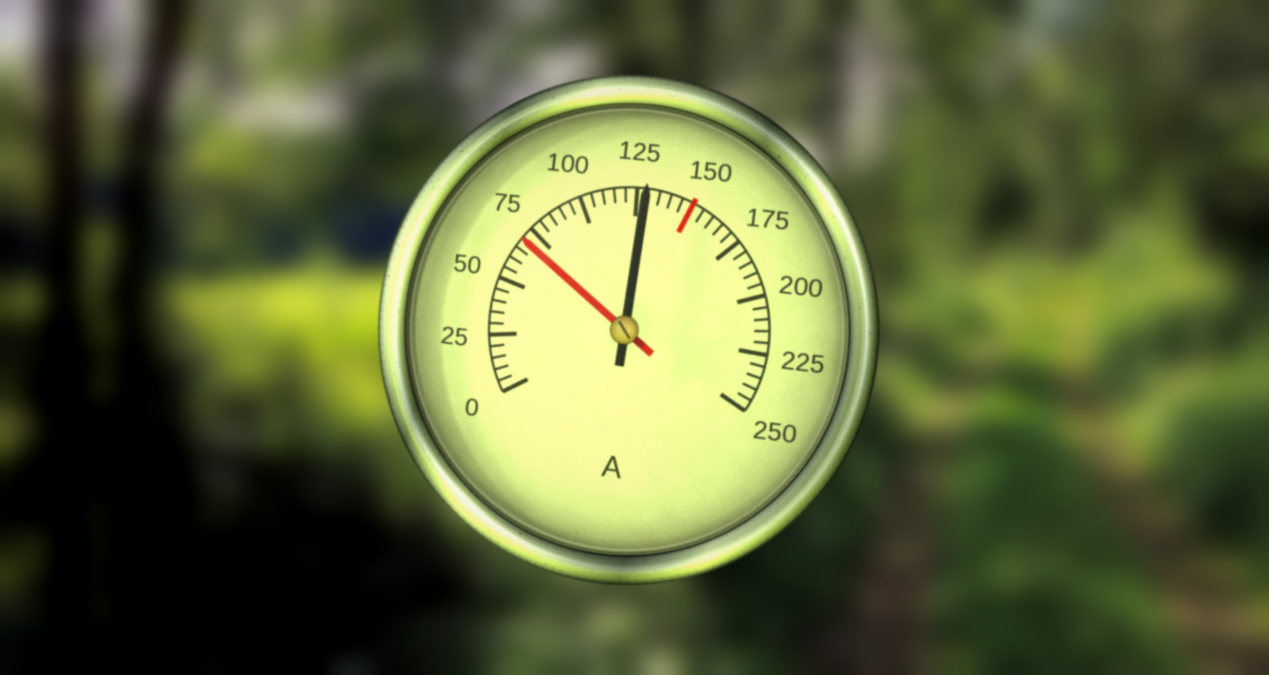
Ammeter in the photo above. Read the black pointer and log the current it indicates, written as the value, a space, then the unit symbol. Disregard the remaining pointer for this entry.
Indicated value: 130 A
